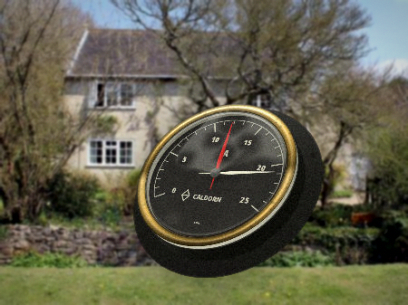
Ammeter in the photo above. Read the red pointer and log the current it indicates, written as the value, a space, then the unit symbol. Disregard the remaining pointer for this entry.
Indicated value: 12 A
